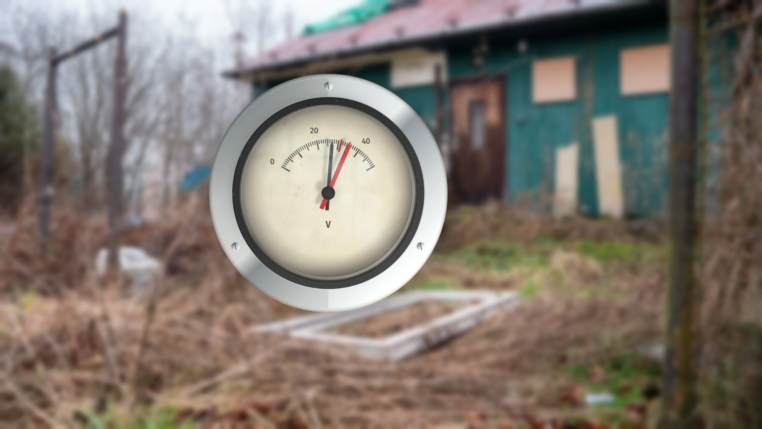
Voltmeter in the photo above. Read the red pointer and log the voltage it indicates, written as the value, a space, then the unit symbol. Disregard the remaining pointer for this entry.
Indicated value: 35 V
